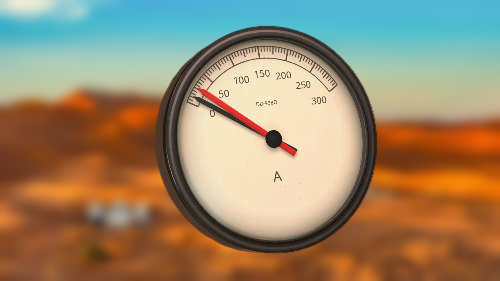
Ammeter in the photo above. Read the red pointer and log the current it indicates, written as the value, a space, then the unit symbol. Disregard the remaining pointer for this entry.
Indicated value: 25 A
